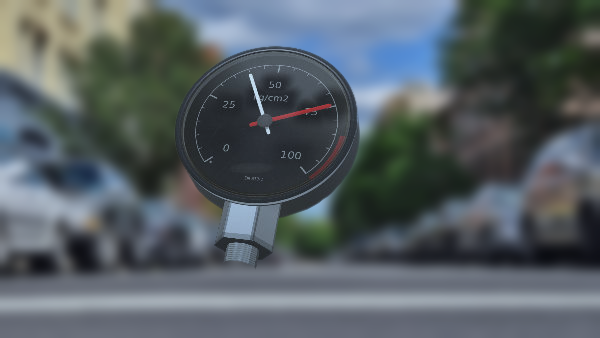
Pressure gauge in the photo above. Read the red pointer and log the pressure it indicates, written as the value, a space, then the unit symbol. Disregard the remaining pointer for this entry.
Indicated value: 75 kg/cm²
